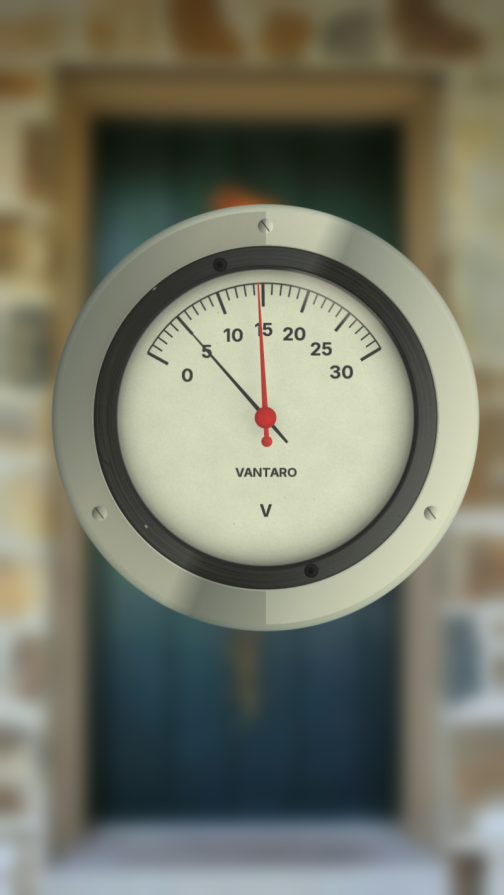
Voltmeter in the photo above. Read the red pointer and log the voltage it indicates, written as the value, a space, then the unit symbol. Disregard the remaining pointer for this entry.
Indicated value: 14.5 V
